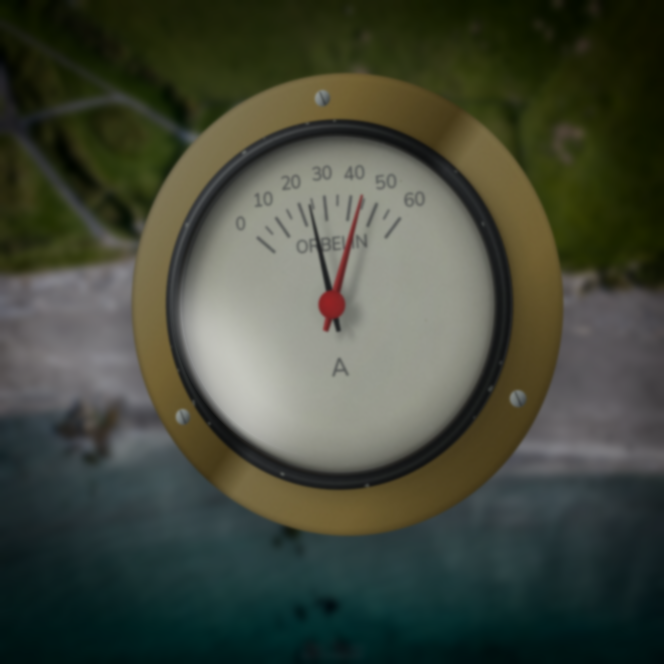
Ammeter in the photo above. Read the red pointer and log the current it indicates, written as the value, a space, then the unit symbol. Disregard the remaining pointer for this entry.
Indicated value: 45 A
